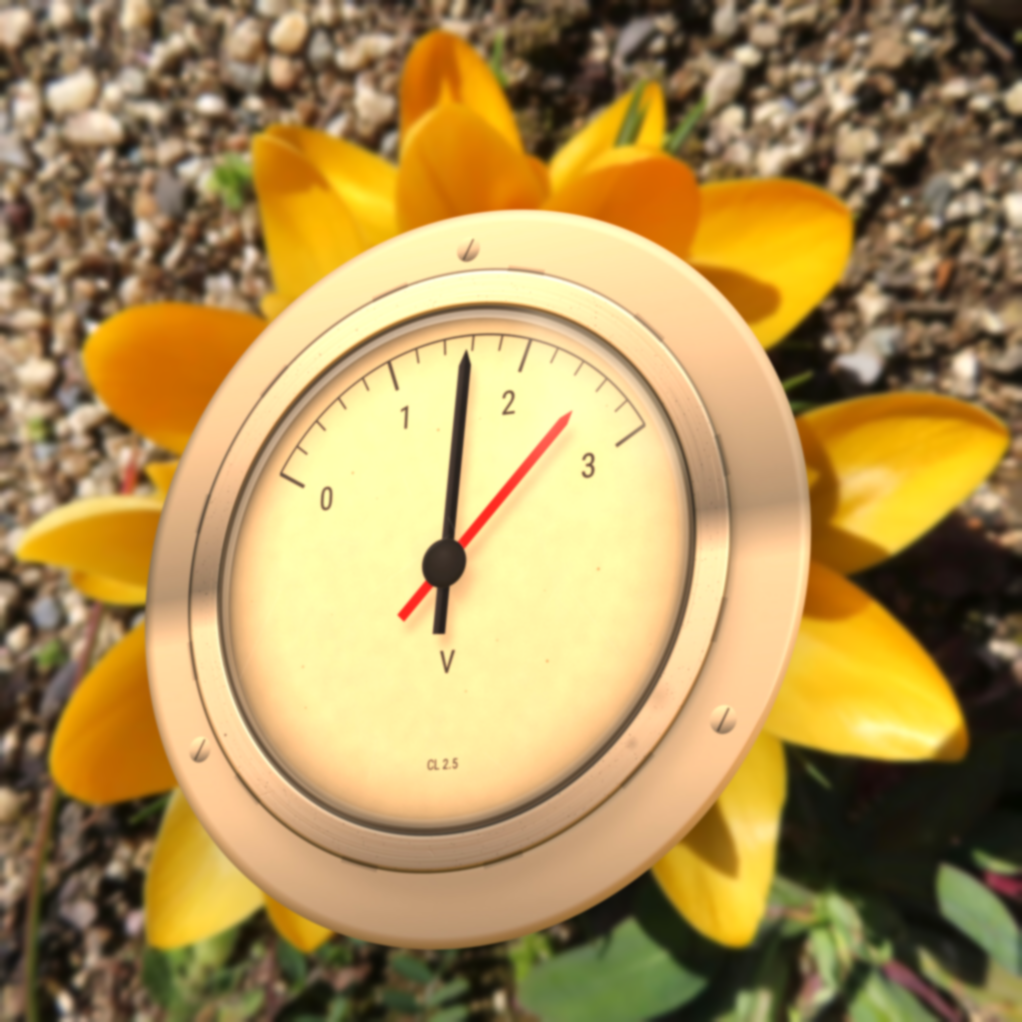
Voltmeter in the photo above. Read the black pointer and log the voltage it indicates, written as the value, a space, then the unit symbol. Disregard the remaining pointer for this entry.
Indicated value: 1.6 V
